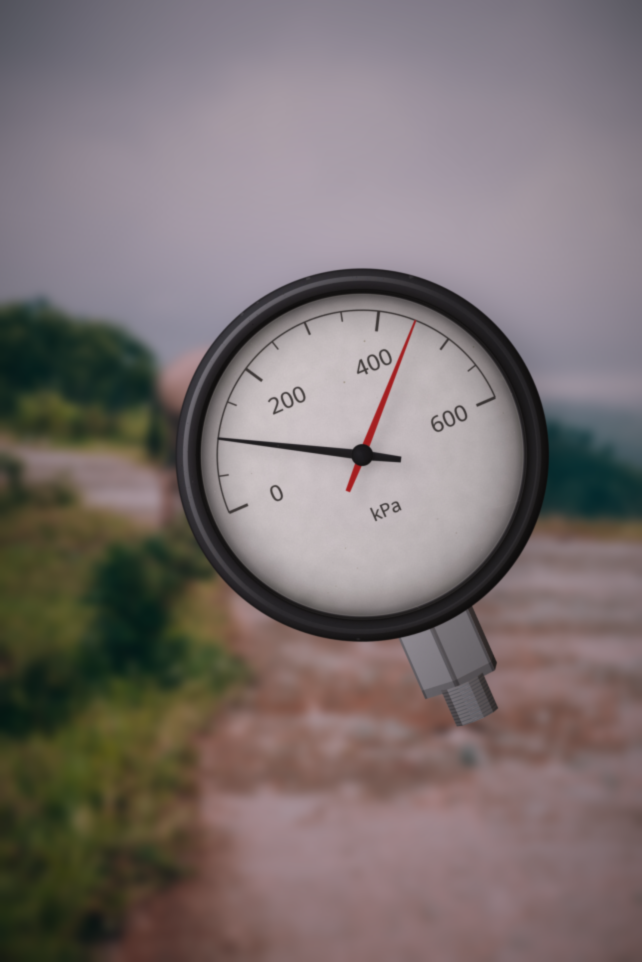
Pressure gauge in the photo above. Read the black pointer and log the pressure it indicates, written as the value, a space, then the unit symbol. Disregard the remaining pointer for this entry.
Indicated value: 100 kPa
